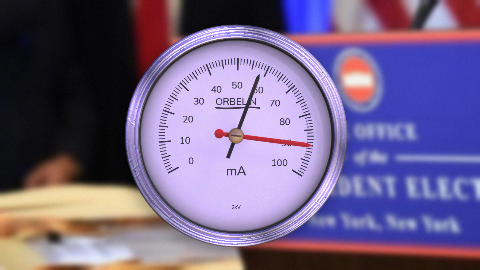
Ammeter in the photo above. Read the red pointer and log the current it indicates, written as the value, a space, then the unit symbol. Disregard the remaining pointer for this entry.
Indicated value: 90 mA
